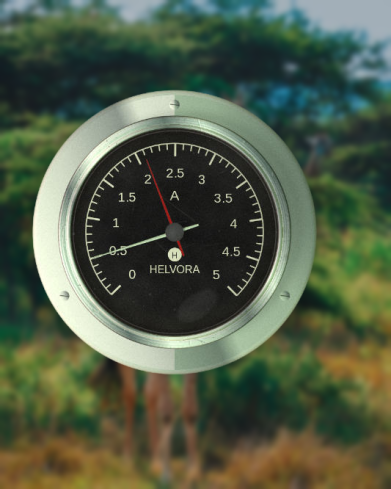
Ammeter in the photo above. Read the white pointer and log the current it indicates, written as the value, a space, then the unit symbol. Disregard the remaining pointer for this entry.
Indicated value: 0.5 A
